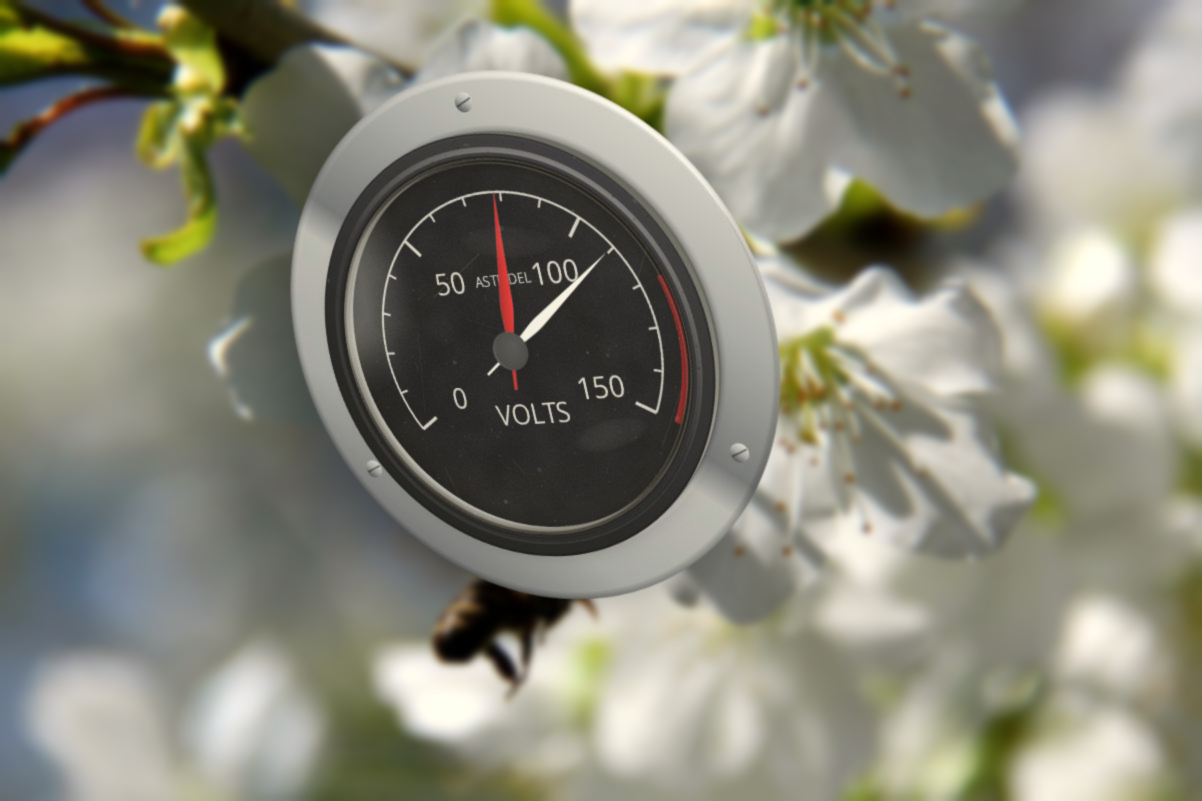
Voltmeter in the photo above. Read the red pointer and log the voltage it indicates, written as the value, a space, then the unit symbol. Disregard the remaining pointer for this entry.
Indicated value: 80 V
